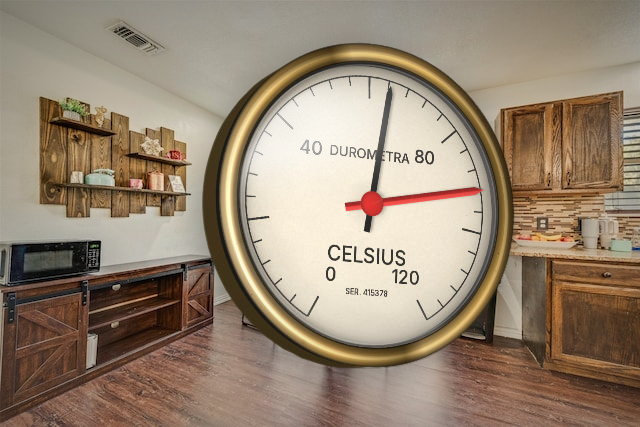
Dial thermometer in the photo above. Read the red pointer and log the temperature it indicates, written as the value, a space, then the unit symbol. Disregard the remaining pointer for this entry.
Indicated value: 92 °C
